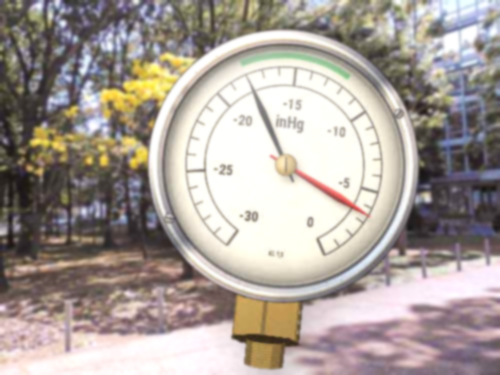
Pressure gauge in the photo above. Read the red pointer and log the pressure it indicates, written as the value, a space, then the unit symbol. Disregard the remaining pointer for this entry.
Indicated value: -3.5 inHg
